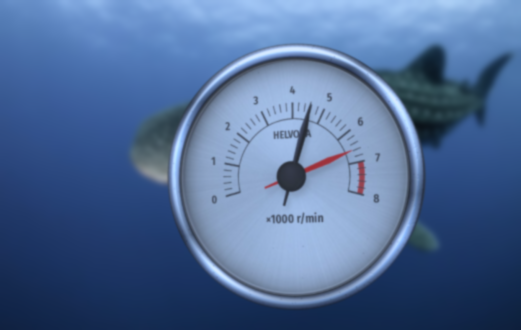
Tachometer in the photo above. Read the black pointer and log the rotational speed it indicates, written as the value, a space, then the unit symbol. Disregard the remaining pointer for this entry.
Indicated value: 4600 rpm
